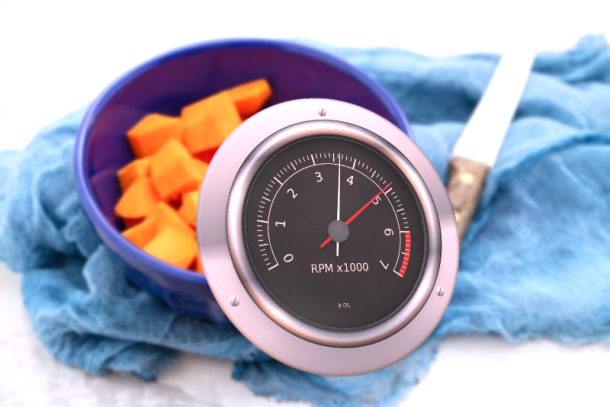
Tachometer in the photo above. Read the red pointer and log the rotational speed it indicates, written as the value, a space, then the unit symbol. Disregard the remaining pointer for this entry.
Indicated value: 4900 rpm
